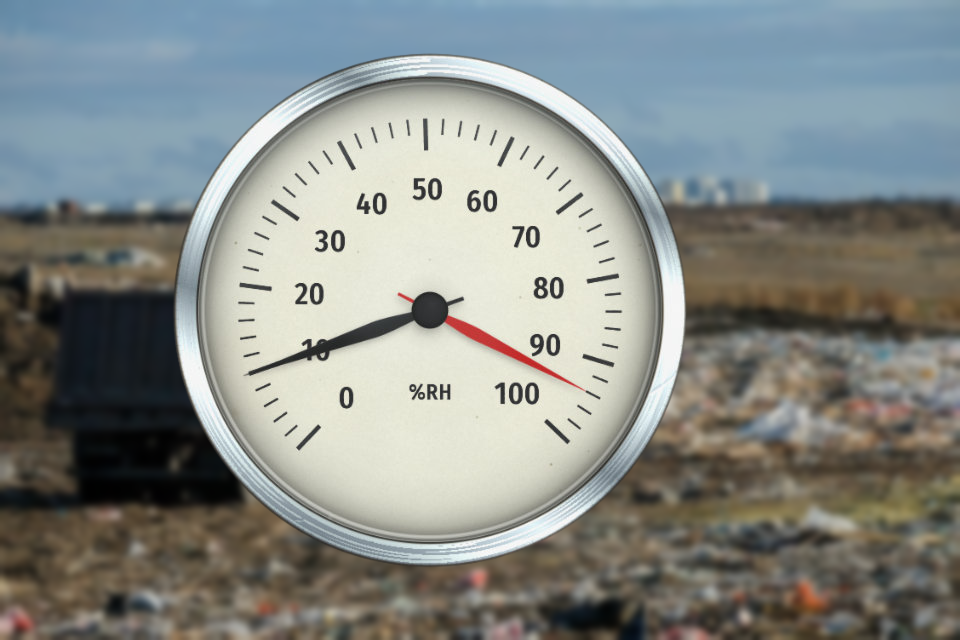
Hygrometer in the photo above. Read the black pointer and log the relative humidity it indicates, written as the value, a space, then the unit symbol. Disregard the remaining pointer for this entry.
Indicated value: 10 %
